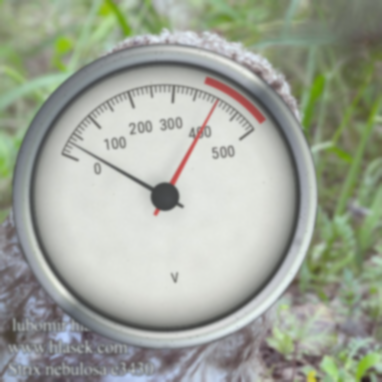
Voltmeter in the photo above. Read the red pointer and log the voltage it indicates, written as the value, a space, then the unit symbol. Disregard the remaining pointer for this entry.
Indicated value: 400 V
